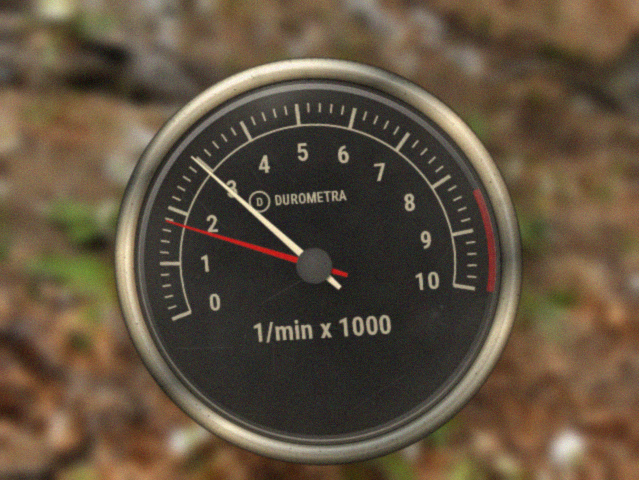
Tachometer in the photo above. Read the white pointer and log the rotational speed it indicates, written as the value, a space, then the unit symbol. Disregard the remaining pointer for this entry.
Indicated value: 3000 rpm
